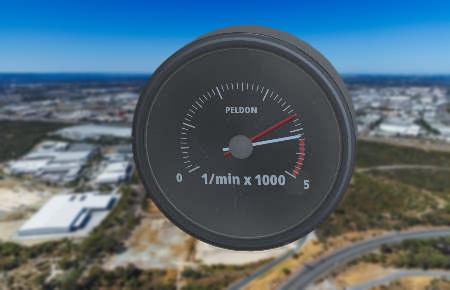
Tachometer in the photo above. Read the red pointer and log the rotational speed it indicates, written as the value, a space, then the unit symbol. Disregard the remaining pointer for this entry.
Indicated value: 3700 rpm
